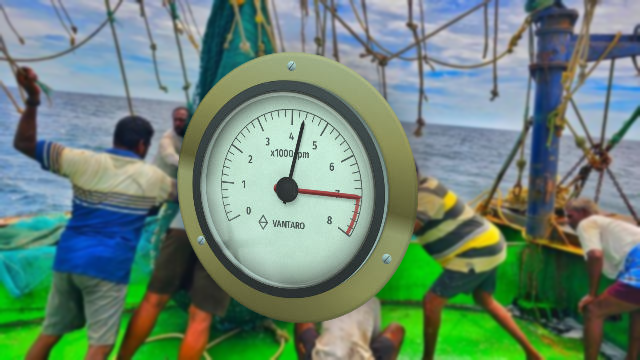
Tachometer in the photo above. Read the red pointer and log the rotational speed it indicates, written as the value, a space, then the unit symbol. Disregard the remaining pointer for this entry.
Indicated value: 7000 rpm
